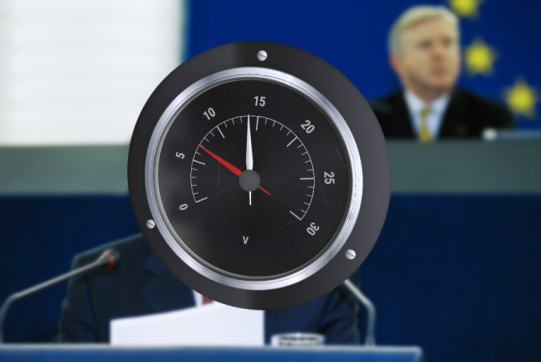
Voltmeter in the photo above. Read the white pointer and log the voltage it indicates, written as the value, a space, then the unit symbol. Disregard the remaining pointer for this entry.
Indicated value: 14 V
